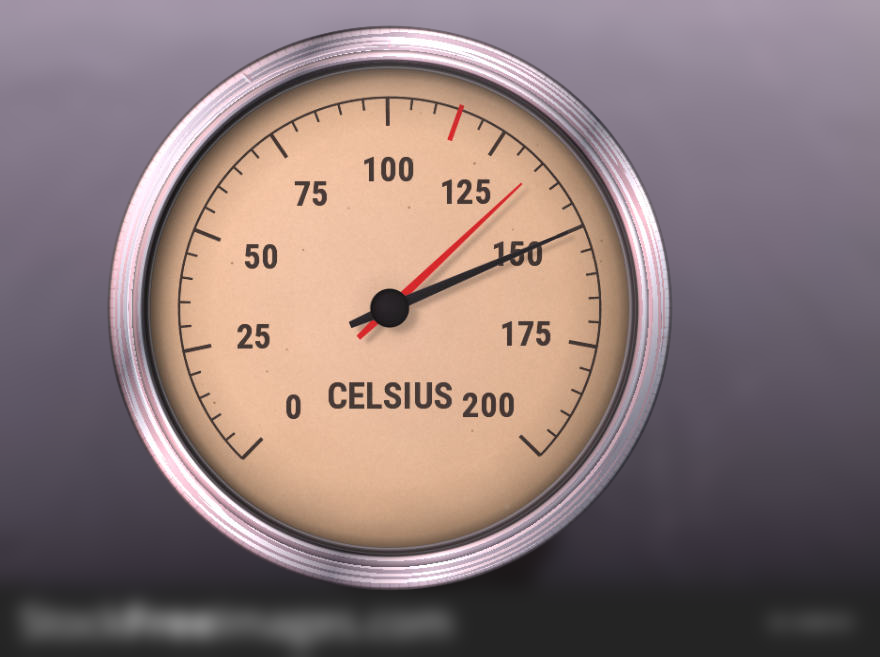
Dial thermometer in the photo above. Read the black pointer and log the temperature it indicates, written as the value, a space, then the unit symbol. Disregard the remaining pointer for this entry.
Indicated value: 150 °C
